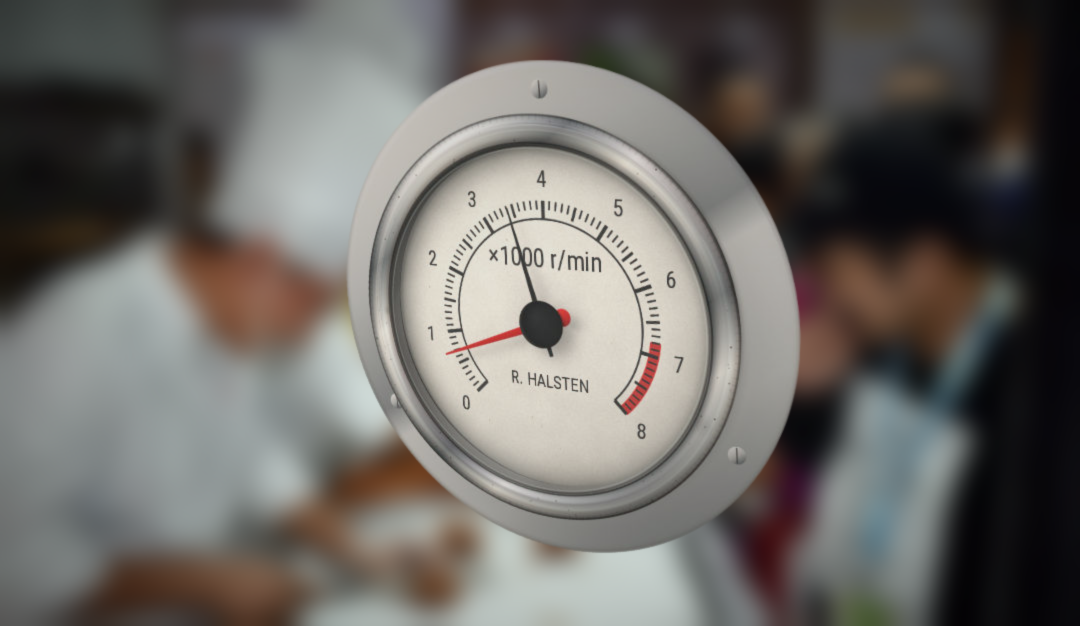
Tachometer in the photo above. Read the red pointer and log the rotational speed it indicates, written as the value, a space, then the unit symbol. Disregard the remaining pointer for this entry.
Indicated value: 700 rpm
